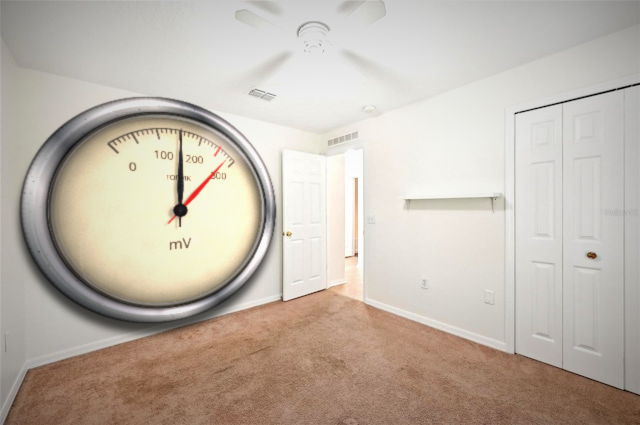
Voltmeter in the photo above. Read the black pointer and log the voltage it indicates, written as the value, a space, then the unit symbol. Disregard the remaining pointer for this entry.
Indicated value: 150 mV
